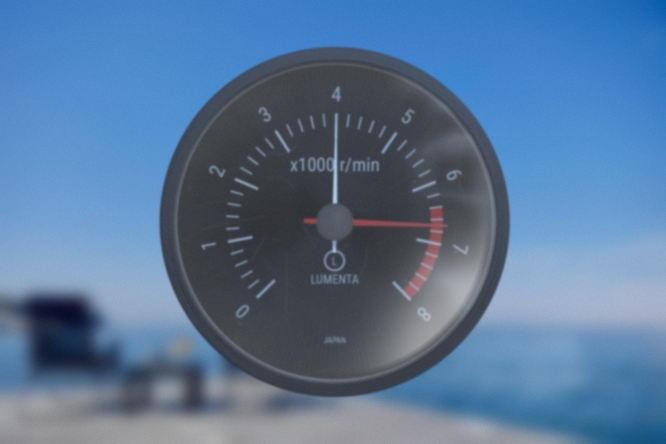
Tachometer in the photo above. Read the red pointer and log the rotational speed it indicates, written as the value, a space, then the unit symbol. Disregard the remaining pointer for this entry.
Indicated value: 6700 rpm
